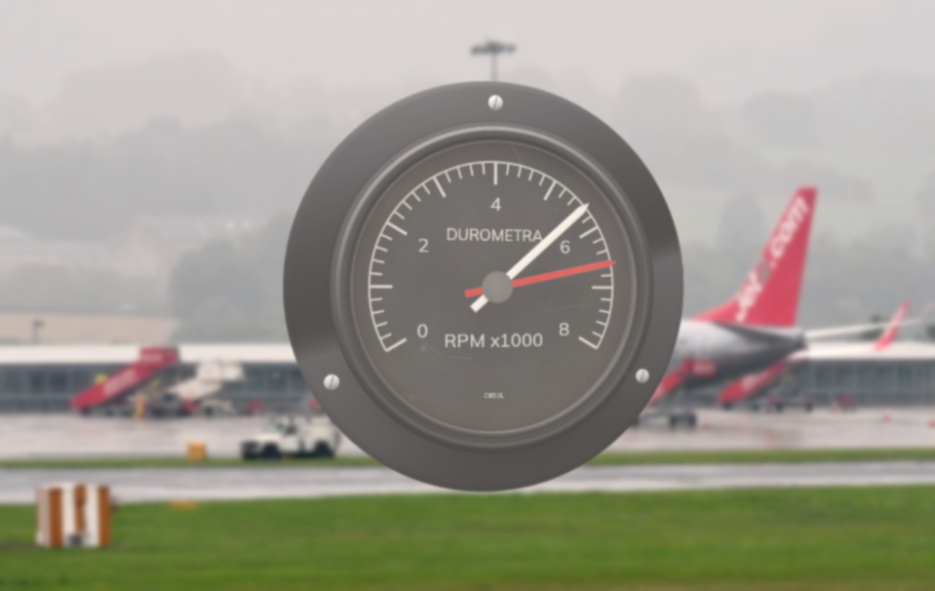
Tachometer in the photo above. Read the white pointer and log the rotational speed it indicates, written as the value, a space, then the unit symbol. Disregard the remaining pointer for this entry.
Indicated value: 5600 rpm
